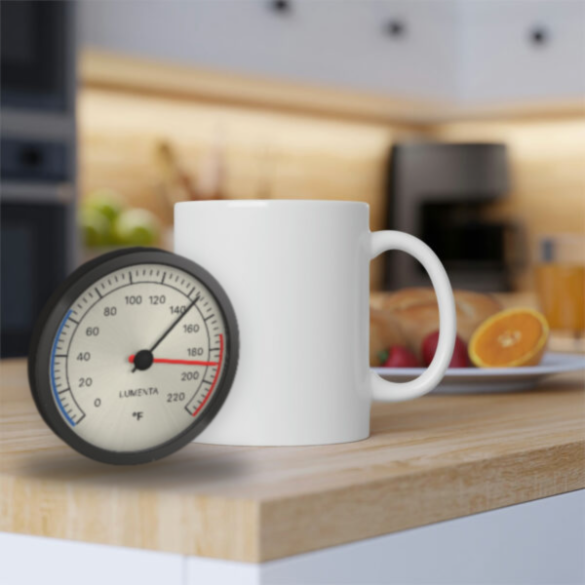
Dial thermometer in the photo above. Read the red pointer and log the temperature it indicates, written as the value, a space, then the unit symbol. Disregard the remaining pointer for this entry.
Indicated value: 188 °F
